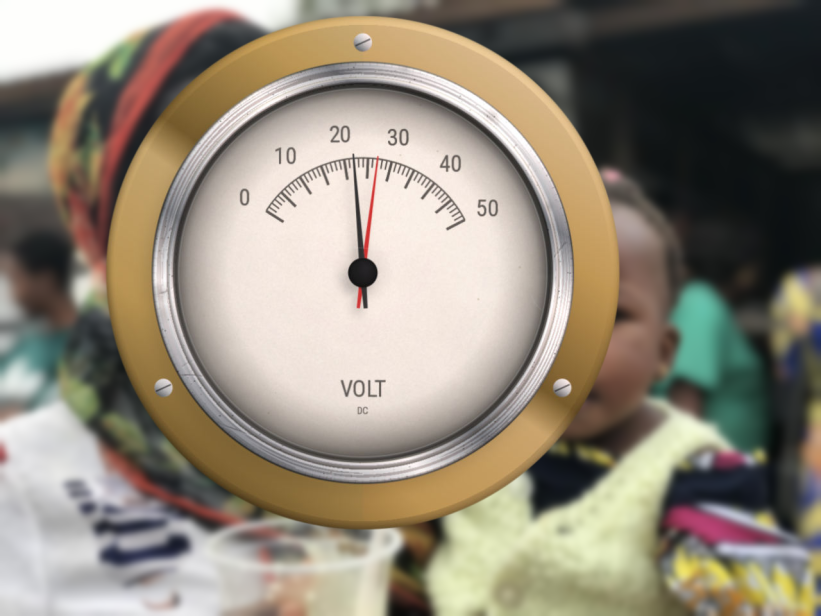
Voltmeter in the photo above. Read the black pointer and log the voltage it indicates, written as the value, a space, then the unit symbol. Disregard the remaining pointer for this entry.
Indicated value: 22 V
